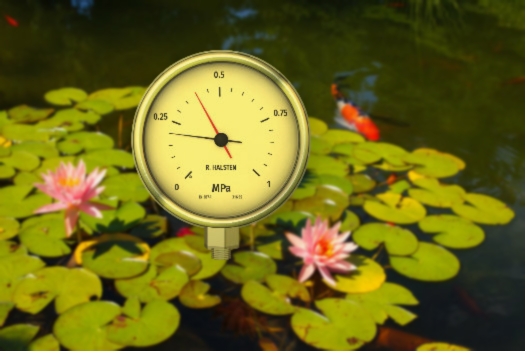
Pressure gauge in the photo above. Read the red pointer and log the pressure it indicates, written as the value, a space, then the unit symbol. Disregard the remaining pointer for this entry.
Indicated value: 0.4 MPa
